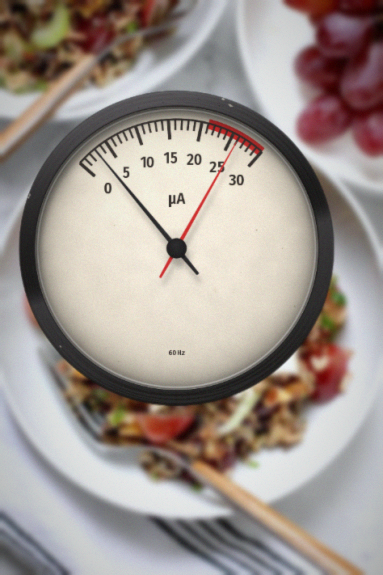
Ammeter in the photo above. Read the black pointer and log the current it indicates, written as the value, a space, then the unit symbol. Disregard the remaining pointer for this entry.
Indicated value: 3 µA
